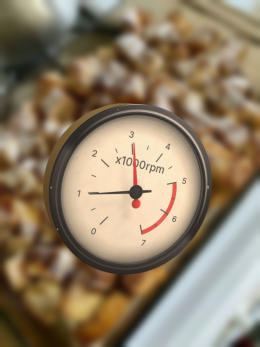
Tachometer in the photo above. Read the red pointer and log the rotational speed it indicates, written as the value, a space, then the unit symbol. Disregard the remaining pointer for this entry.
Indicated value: 3000 rpm
